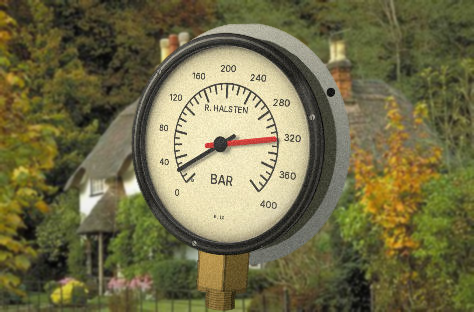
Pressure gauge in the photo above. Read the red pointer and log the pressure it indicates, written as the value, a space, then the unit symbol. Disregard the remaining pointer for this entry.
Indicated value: 320 bar
